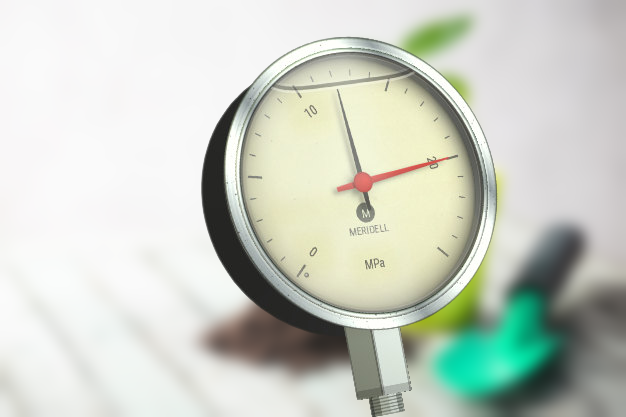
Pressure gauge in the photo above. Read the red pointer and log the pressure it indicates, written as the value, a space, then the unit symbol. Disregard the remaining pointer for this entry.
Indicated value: 20 MPa
